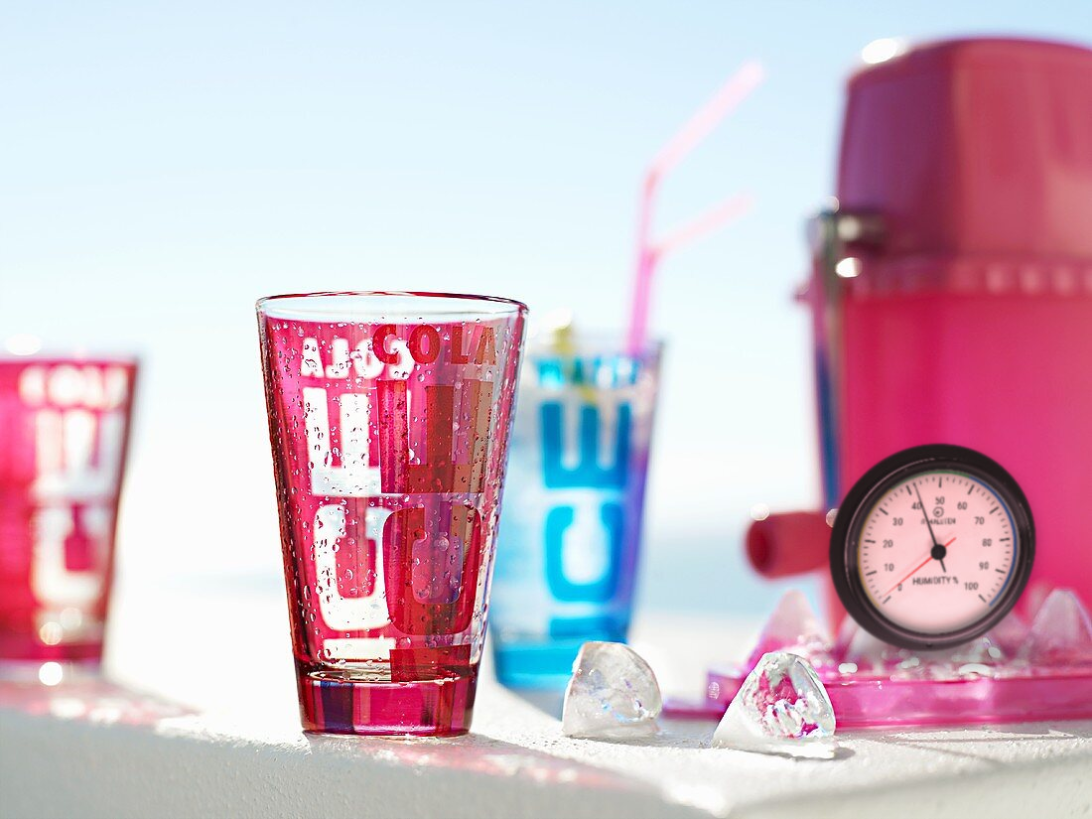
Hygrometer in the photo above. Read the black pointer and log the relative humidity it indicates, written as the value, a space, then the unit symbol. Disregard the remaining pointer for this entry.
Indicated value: 42 %
